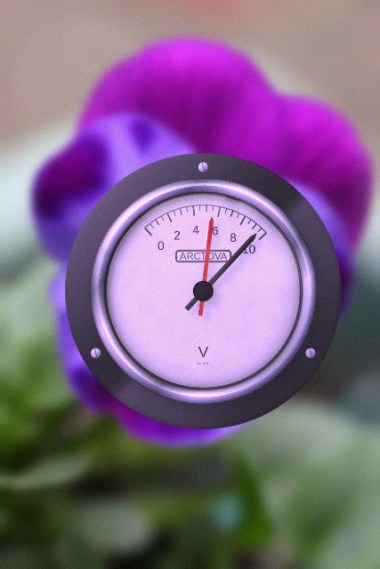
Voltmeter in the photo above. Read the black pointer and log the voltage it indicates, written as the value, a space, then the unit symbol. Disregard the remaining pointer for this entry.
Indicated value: 9.5 V
